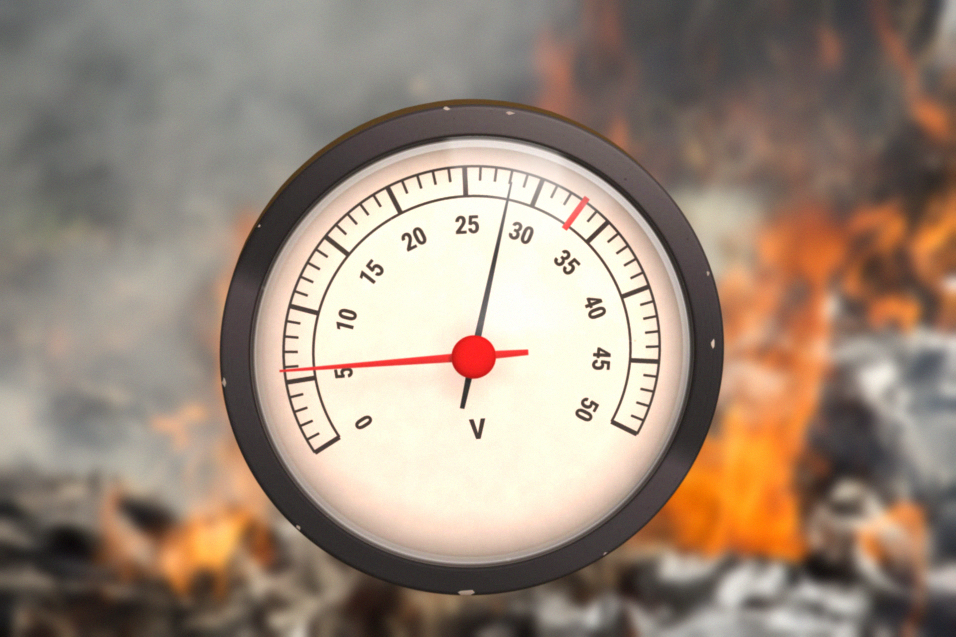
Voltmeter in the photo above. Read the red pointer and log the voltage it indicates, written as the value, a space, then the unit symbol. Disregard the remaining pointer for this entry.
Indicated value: 6 V
